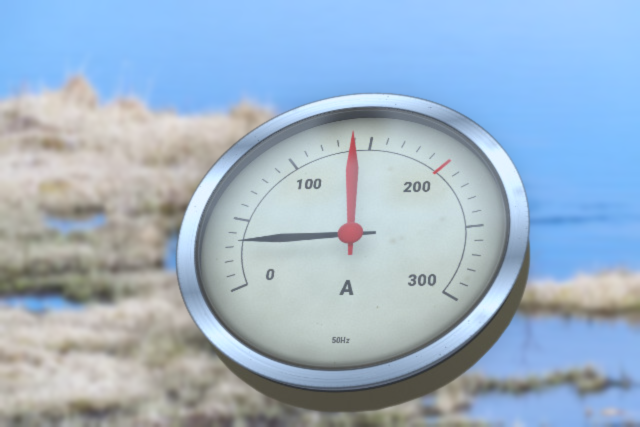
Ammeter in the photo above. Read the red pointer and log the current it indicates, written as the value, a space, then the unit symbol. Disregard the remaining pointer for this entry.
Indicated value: 140 A
